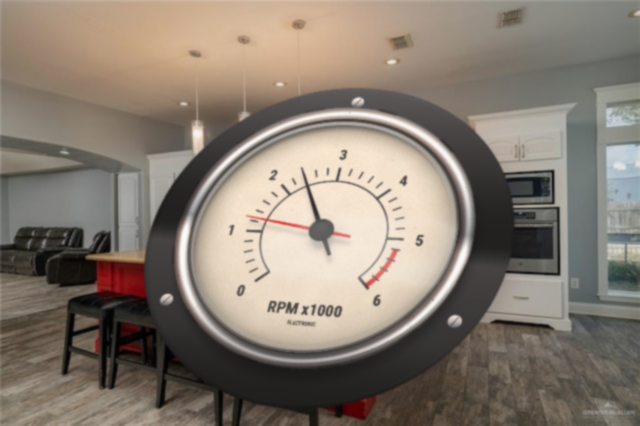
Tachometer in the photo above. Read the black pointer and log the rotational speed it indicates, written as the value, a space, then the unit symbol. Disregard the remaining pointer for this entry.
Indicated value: 2400 rpm
